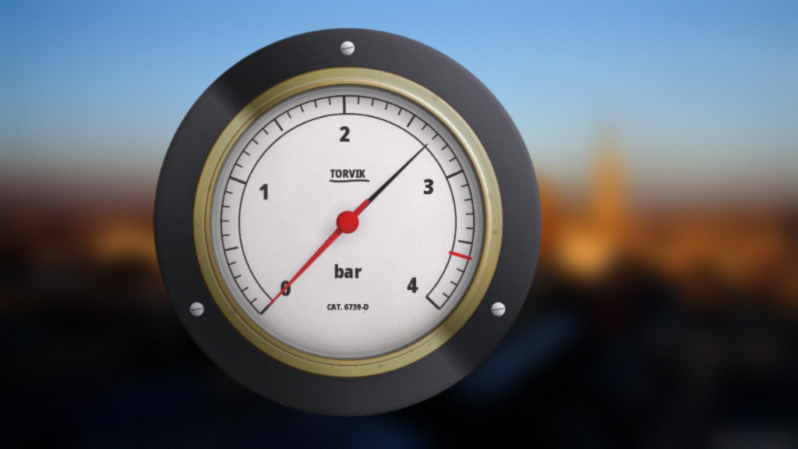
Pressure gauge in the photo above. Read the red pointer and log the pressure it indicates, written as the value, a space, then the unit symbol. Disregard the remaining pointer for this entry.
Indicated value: 0 bar
